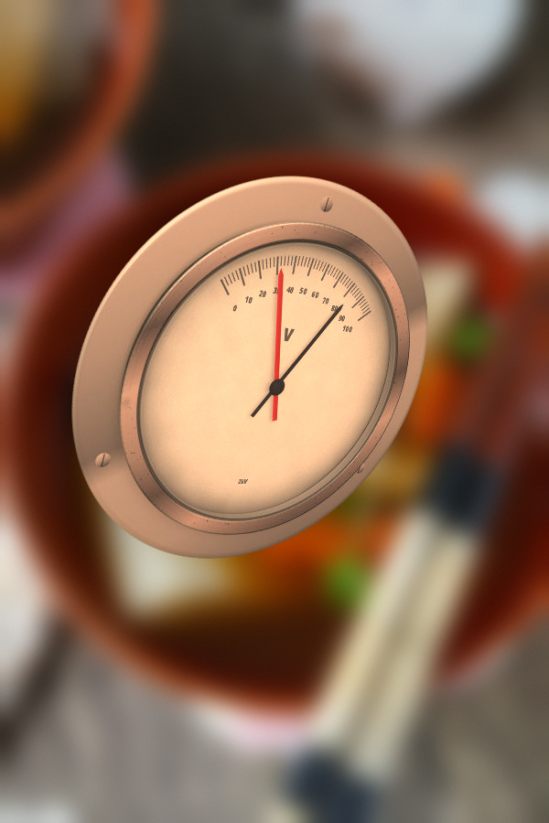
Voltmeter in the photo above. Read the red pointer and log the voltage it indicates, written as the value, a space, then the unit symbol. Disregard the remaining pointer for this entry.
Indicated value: 30 V
